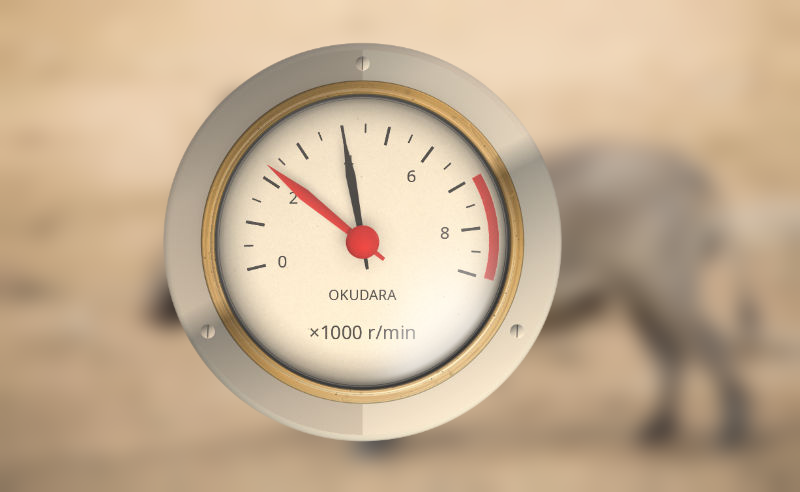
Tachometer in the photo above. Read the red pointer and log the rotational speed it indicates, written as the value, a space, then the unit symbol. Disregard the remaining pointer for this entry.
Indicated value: 2250 rpm
